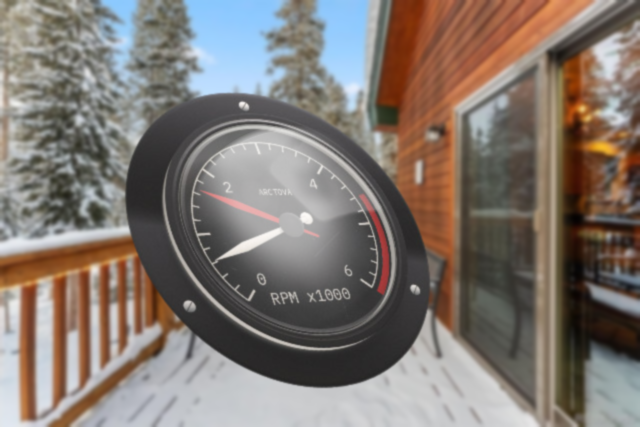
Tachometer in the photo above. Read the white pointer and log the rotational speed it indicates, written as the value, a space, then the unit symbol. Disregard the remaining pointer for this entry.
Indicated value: 600 rpm
